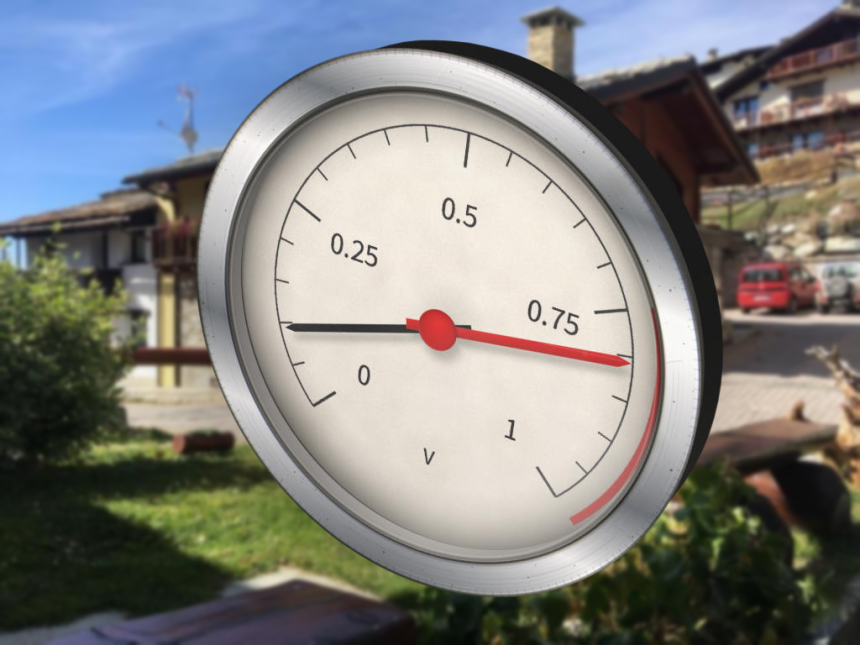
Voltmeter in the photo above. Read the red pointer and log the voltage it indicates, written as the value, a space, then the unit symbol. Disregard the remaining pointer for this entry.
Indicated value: 0.8 V
